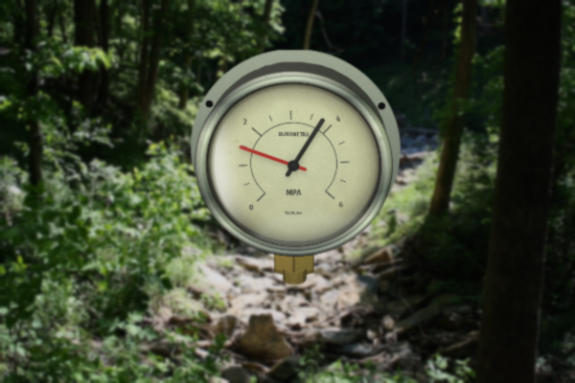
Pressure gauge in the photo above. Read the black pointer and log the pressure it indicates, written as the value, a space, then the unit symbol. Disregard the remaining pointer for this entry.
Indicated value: 3.75 MPa
